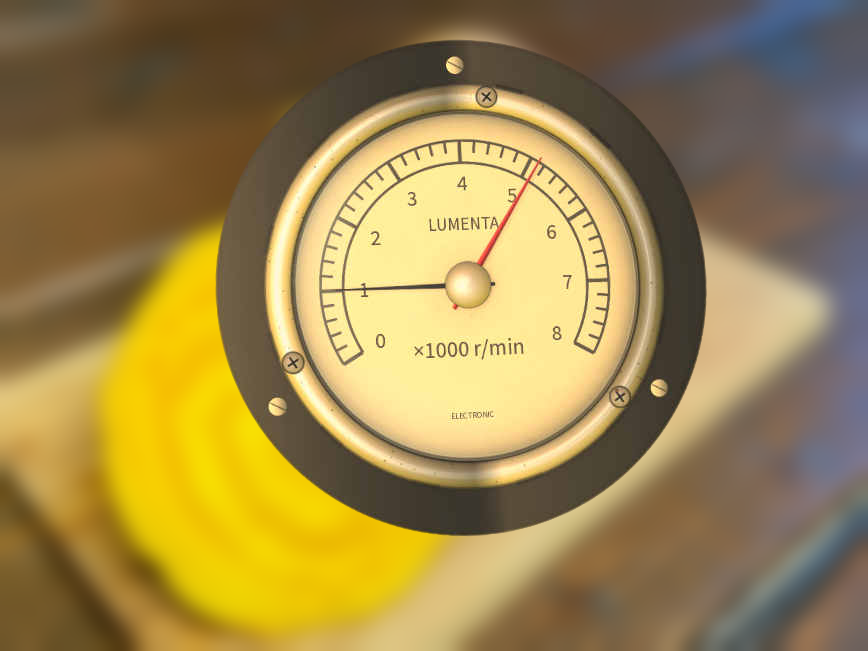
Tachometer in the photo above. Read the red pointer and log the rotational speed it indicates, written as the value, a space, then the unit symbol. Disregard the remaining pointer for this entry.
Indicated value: 5100 rpm
